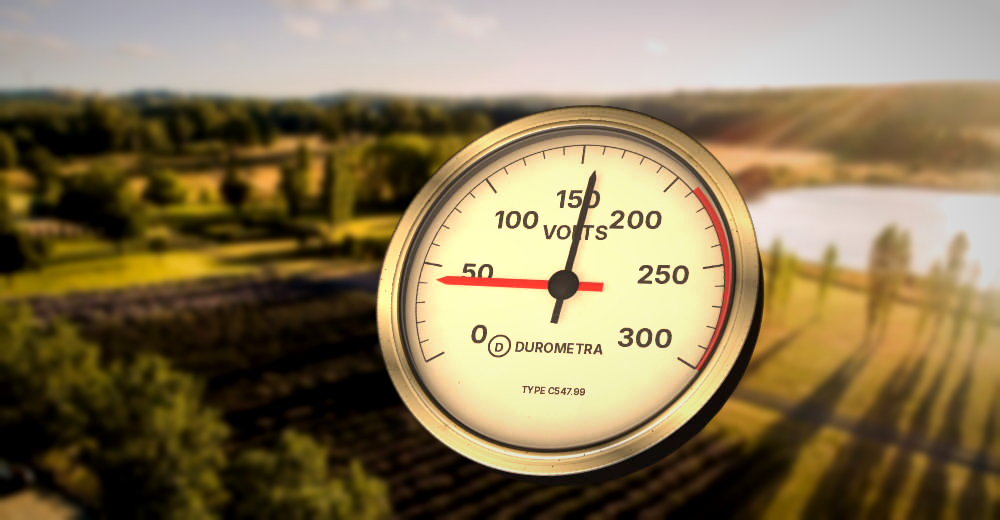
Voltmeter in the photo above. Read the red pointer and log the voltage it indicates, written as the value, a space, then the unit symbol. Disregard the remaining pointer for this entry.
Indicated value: 40 V
